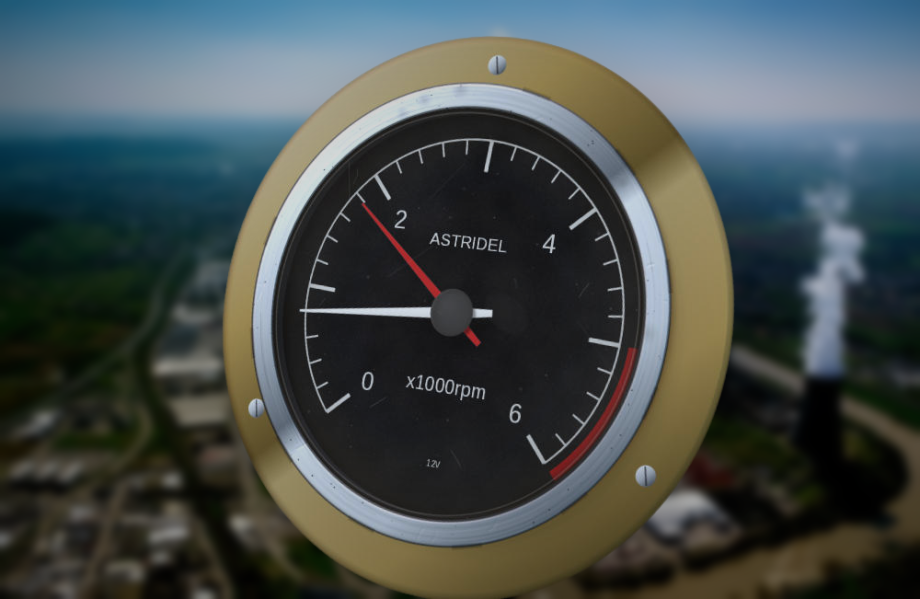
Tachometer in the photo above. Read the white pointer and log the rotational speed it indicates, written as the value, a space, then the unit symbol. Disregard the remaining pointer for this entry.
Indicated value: 800 rpm
